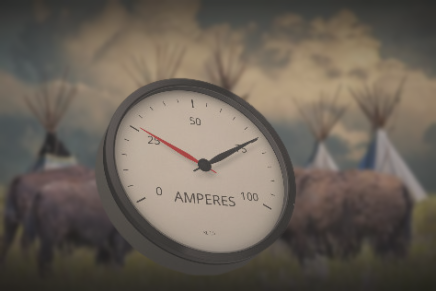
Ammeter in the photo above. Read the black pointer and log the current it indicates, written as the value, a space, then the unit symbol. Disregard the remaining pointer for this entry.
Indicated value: 75 A
